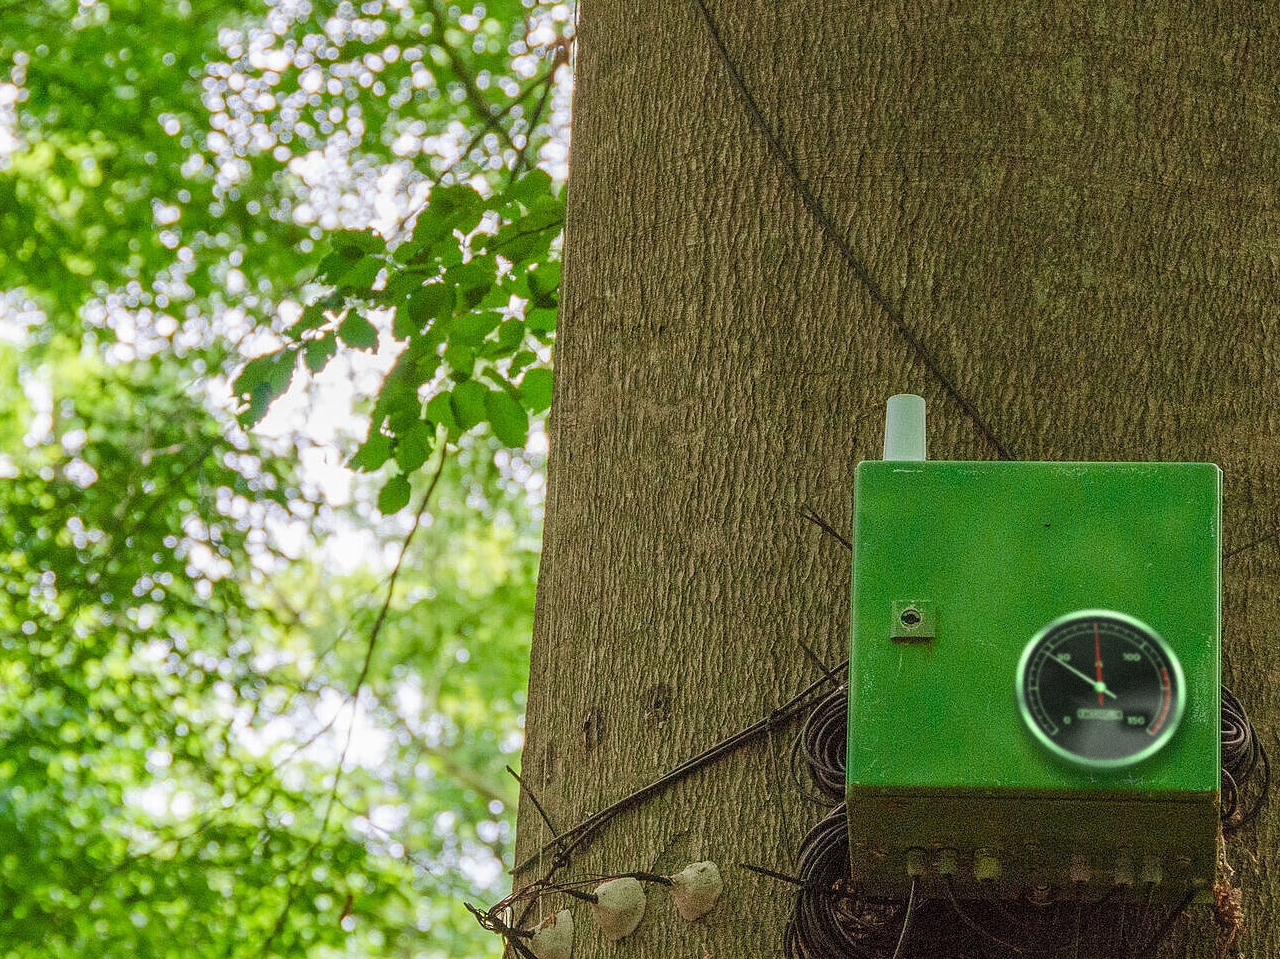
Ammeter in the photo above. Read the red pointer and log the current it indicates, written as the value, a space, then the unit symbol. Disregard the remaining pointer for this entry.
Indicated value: 75 A
